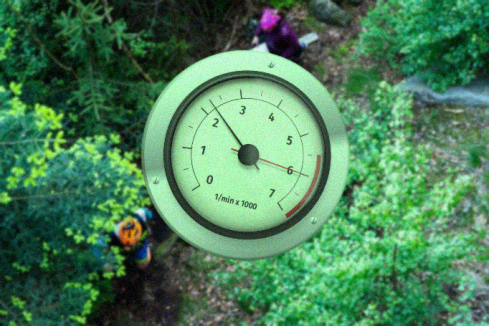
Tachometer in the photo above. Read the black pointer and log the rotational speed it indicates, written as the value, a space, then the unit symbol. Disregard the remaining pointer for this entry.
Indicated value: 2250 rpm
